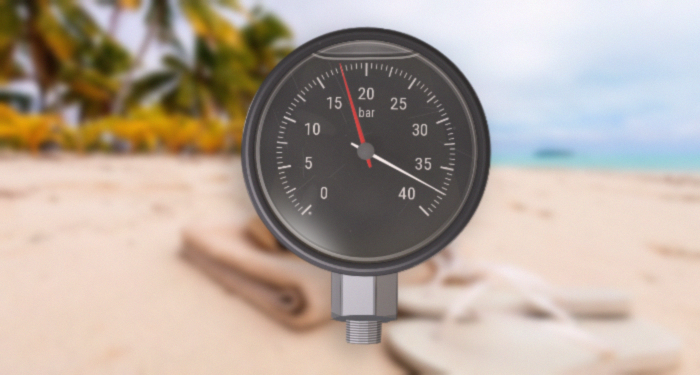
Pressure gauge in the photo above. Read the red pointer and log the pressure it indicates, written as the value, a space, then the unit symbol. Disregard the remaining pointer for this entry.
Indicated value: 17.5 bar
